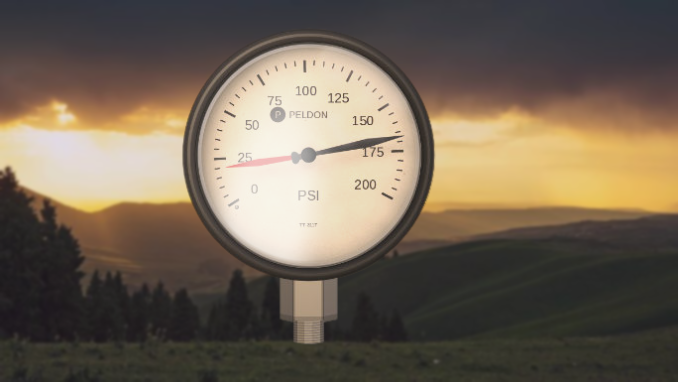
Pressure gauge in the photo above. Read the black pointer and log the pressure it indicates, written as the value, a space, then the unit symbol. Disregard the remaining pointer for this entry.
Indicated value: 167.5 psi
